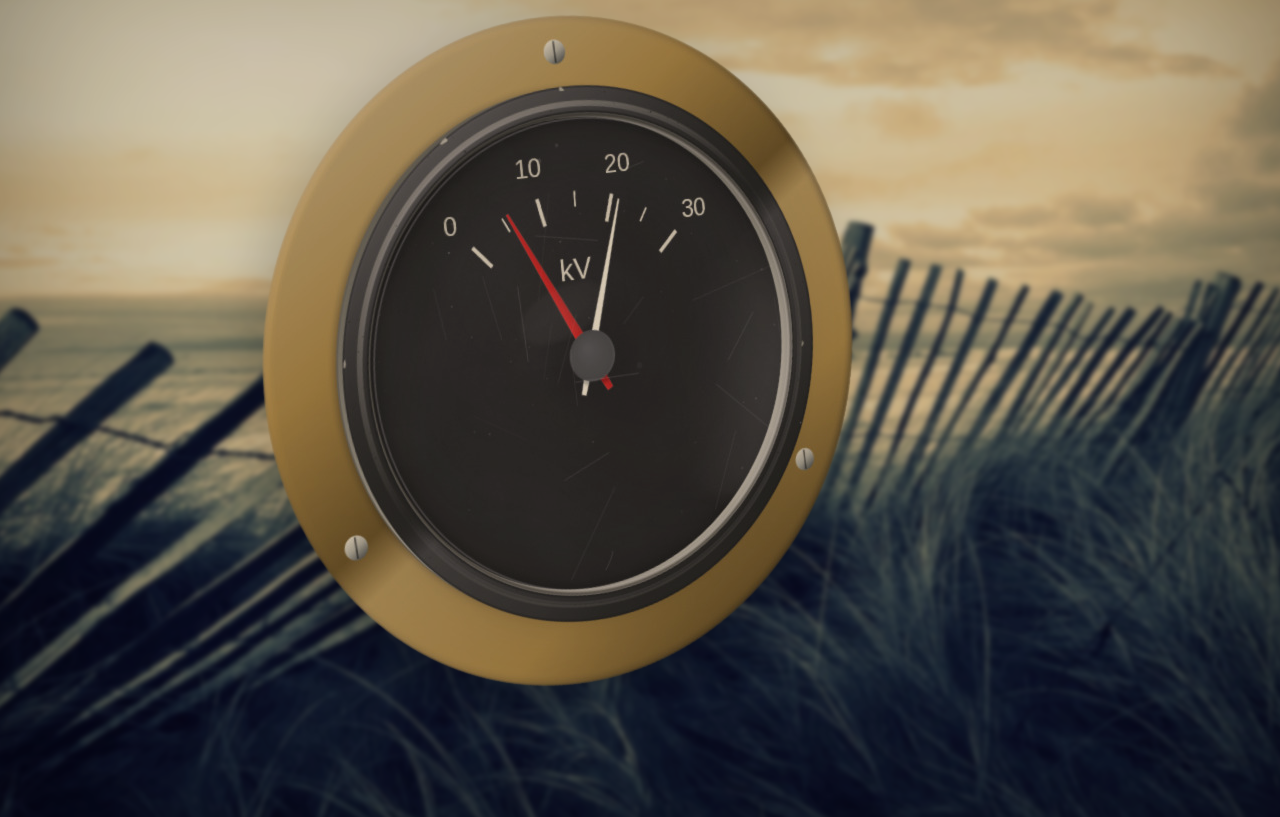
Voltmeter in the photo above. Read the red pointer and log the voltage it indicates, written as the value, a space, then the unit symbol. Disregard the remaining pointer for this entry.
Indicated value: 5 kV
